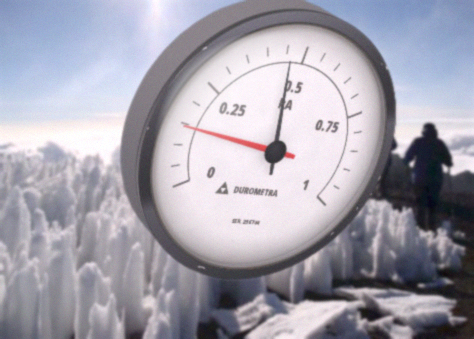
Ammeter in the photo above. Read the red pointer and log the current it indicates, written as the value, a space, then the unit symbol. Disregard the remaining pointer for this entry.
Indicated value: 0.15 kA
